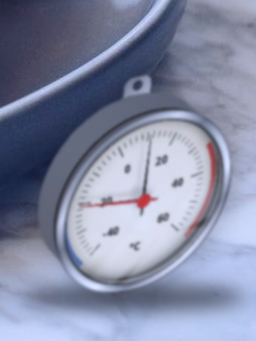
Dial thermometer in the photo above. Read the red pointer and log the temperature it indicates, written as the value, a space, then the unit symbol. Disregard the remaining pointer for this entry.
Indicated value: -20 °C
